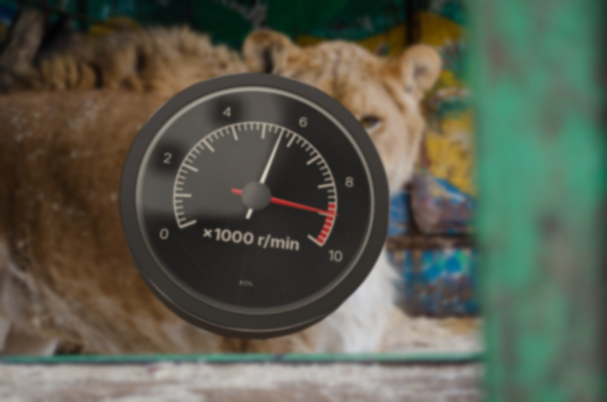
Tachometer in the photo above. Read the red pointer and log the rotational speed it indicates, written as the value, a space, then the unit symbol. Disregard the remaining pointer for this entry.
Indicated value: 9000 rpm
